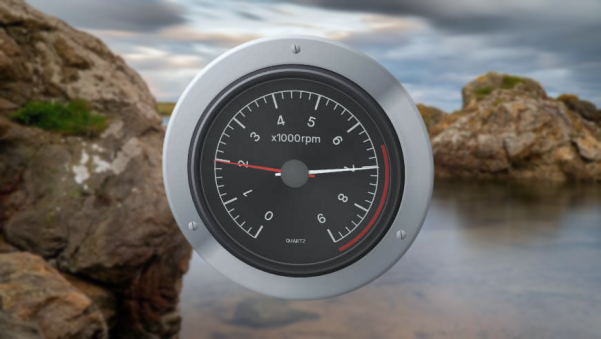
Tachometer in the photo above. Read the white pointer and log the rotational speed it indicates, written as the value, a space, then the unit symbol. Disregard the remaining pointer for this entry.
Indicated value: 7000 rpm
